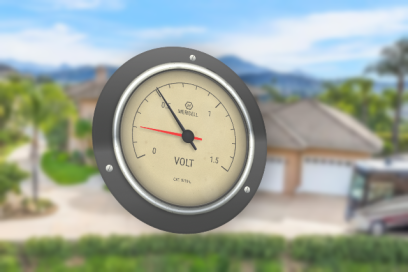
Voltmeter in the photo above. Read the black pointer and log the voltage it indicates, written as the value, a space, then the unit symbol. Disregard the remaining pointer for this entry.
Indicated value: 0.5 V
